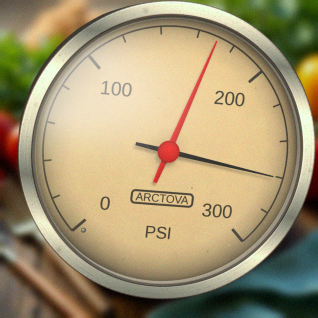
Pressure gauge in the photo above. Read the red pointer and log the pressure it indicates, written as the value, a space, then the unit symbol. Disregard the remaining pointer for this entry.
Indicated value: 170 psi
